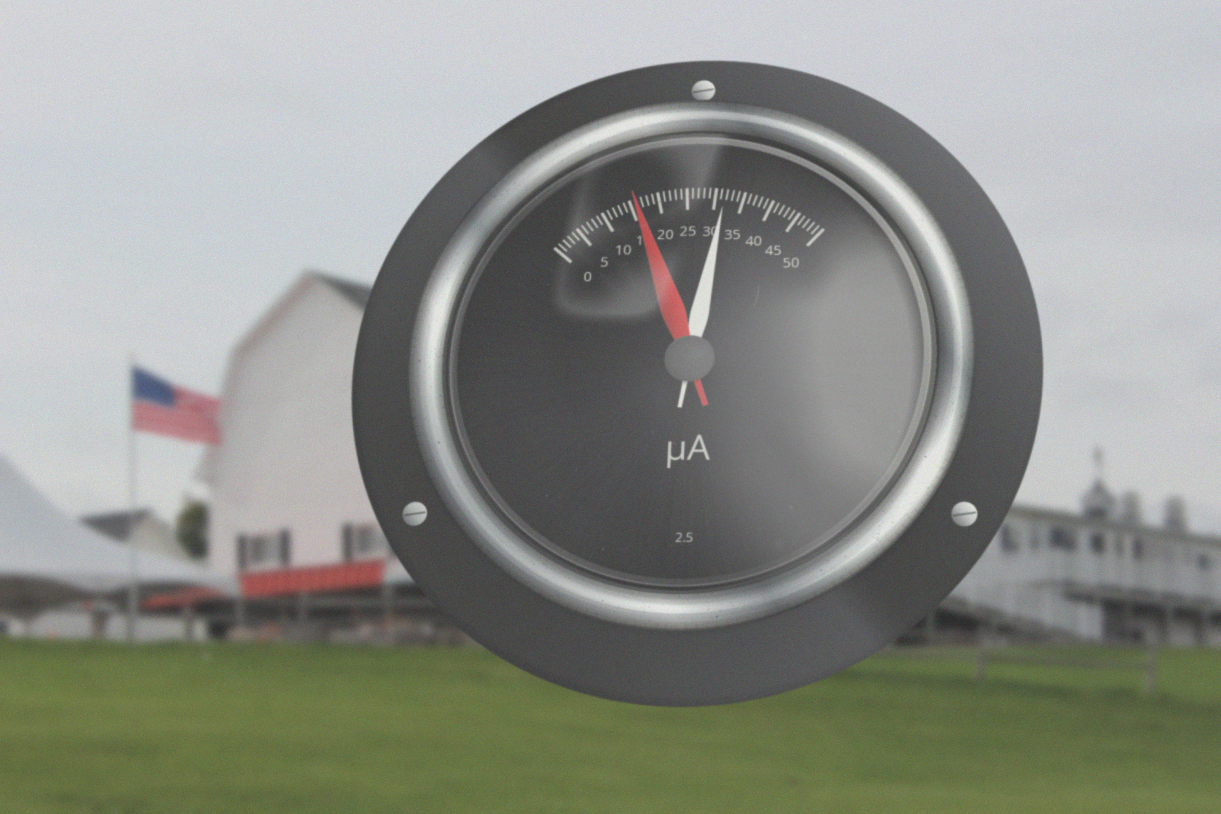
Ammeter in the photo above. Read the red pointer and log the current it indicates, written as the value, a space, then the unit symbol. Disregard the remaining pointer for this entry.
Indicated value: 16 µA
